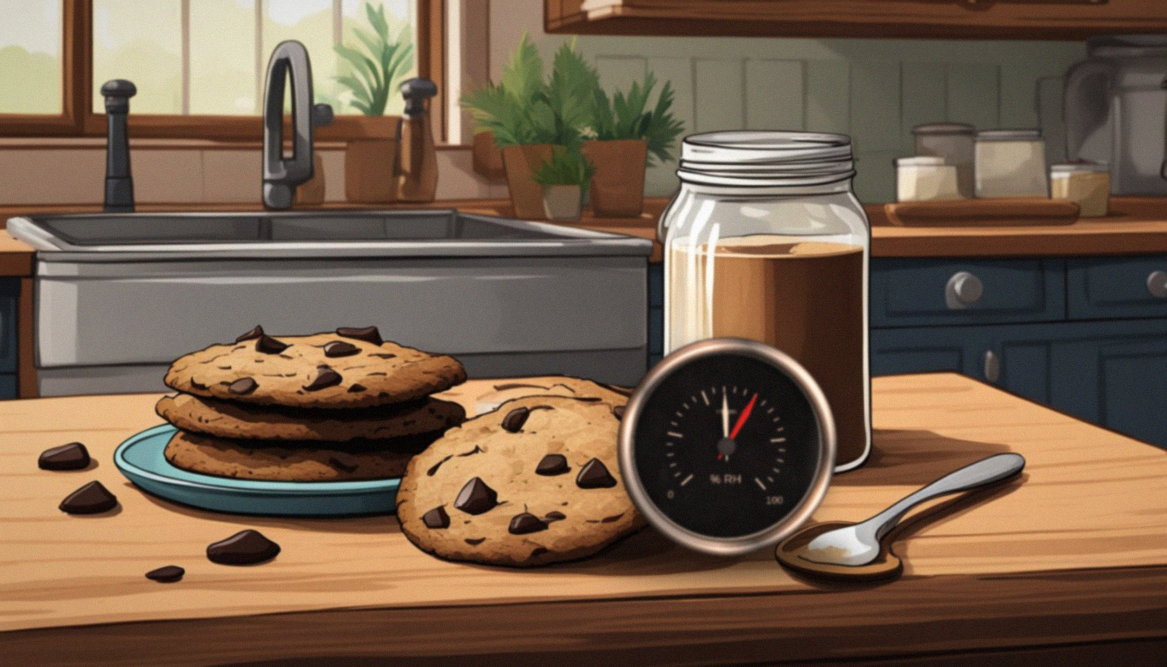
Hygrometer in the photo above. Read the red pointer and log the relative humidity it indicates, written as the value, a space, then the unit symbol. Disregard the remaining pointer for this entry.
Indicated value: 60 %
